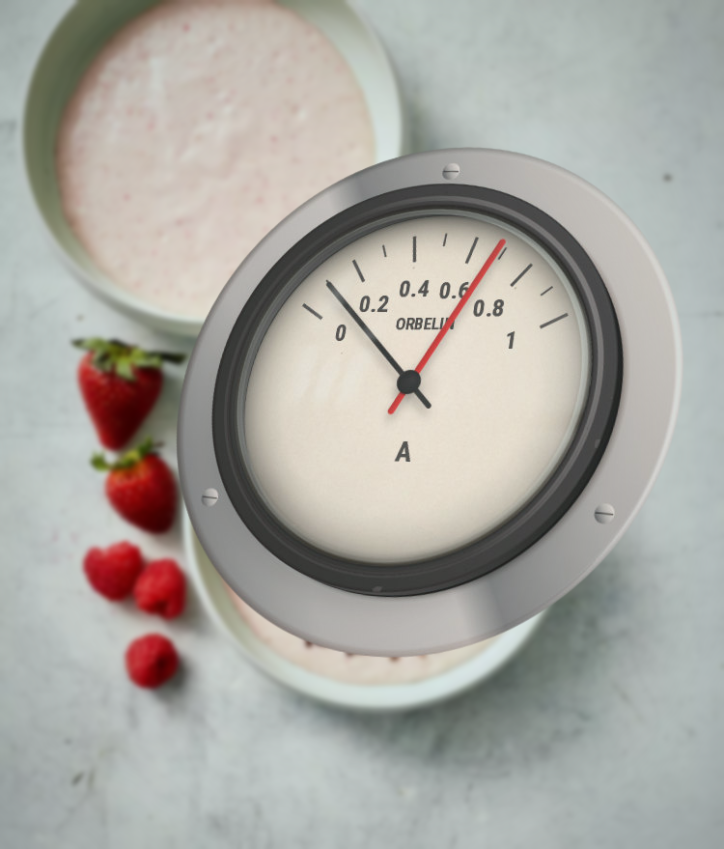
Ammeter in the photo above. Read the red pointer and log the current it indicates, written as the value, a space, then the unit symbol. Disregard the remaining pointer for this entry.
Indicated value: 0.7 A
